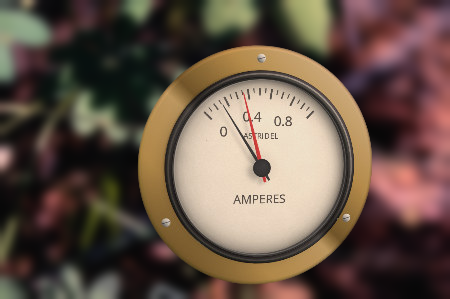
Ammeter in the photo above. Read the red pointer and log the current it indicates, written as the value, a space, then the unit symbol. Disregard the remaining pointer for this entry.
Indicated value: 0.35 A
